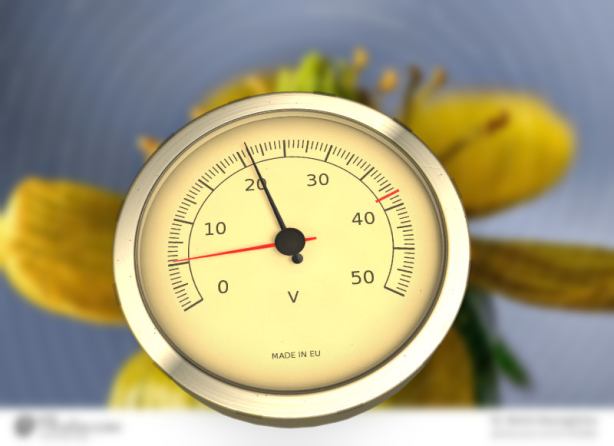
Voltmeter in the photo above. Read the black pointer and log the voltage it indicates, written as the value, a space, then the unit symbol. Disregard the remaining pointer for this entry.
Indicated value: 21 V
